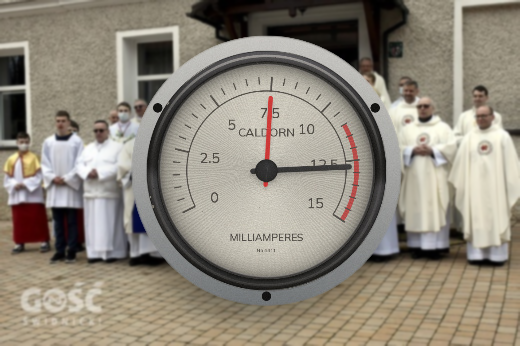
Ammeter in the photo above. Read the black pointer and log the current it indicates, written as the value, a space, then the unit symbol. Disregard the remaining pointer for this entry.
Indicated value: 12.75 mA
